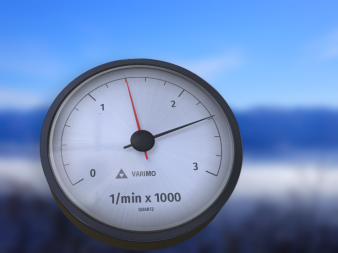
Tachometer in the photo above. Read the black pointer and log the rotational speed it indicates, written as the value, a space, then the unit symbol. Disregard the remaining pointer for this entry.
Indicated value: 2400 rpm
